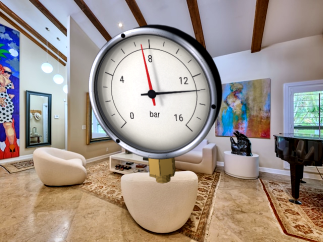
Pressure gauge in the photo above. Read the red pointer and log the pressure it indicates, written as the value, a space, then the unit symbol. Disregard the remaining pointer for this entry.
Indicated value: 7.5 bar
